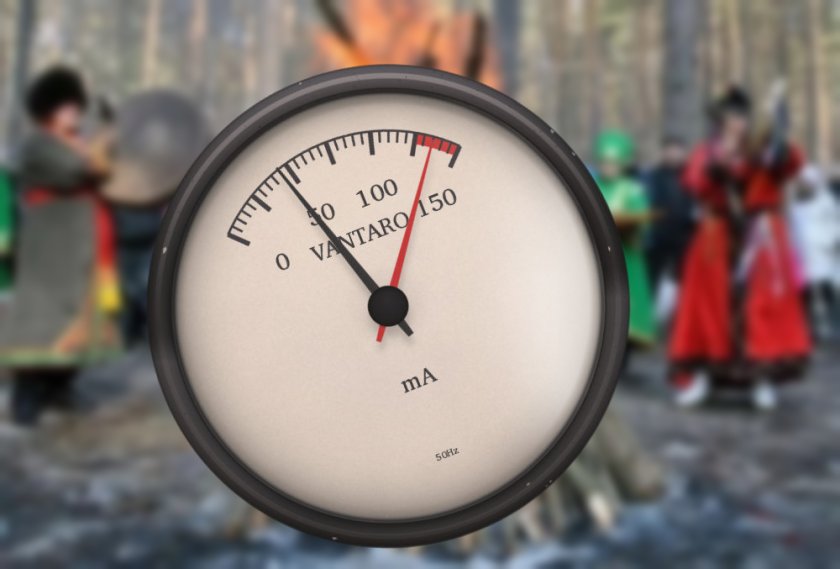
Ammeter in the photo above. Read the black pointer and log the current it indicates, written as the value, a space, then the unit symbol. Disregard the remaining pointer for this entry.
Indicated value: 45 mA
